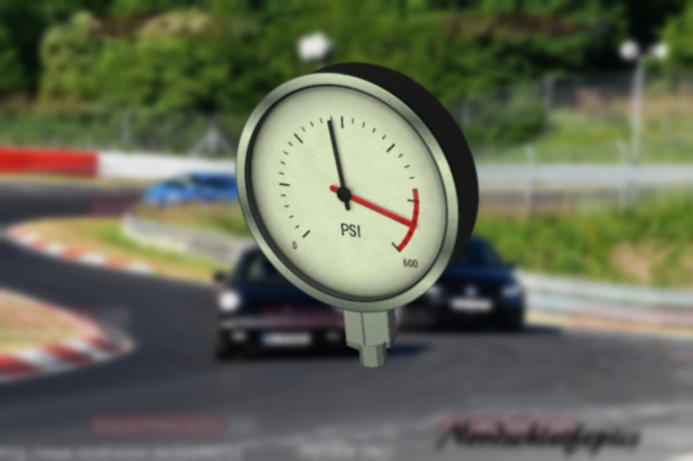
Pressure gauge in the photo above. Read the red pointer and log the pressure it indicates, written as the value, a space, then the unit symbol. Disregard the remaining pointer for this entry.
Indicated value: 540 psi
